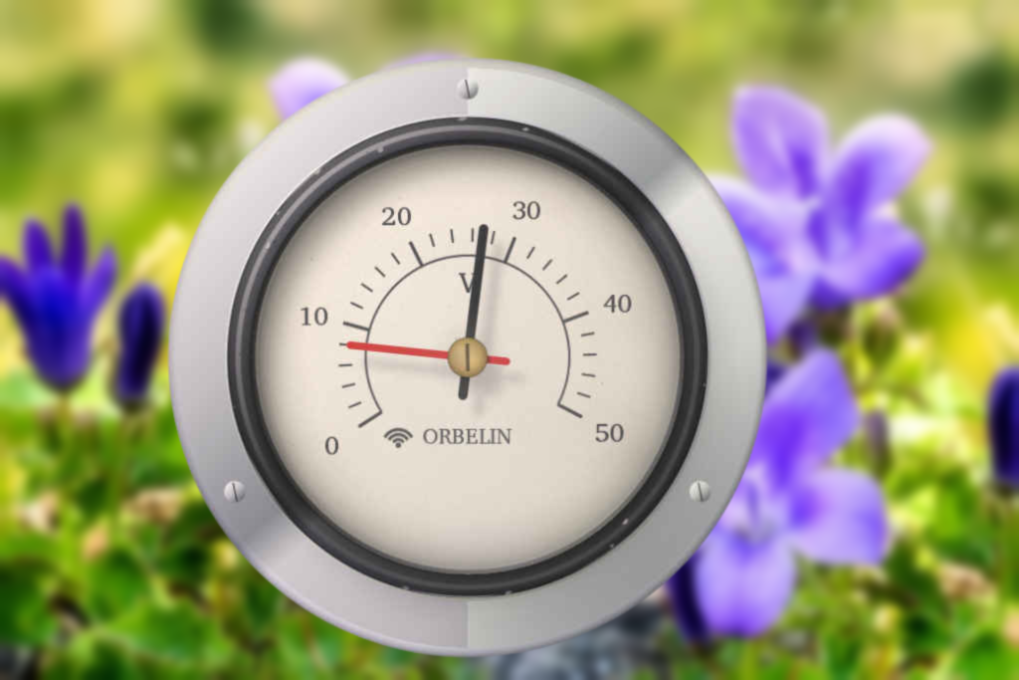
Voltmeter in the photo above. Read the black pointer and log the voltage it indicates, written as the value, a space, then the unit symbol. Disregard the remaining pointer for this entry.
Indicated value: 27 V
